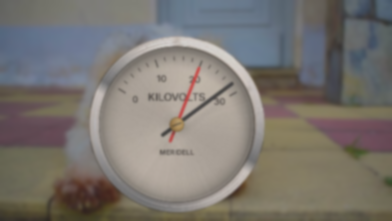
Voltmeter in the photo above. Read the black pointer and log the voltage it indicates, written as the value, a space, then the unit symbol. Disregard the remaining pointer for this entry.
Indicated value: 28 kV
